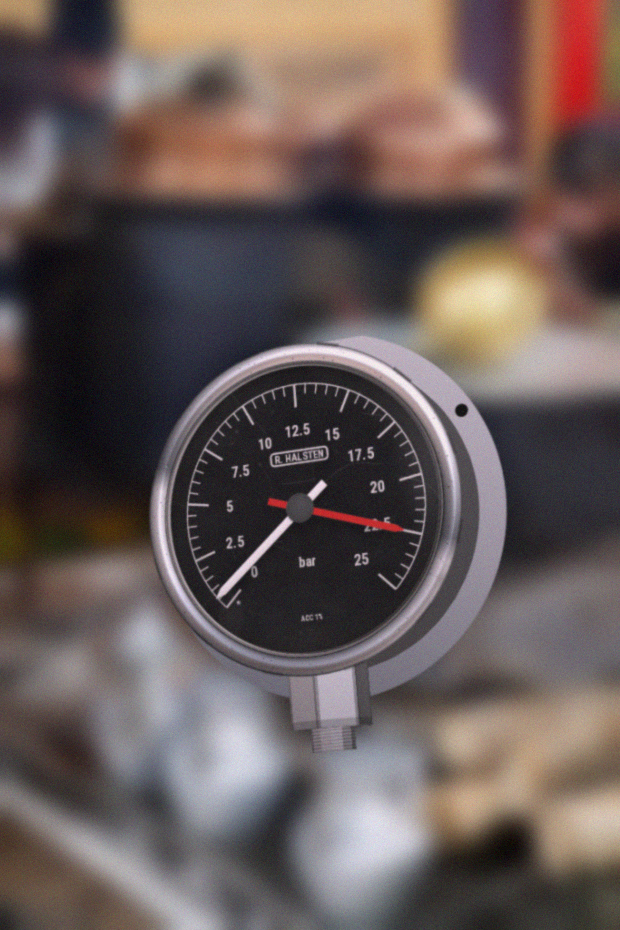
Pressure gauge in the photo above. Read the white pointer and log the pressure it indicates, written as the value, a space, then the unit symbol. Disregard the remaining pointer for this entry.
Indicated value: 0.5 bar
